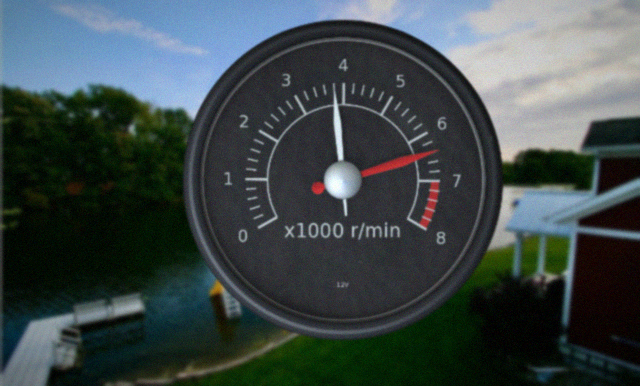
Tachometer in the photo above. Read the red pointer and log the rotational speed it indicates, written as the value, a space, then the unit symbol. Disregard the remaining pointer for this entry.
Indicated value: 6400 rpm
